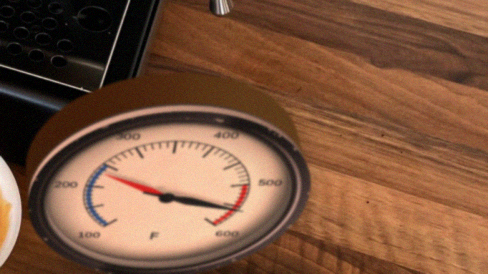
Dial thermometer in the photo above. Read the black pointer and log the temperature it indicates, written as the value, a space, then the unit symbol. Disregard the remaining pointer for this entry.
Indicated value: 550 °F
